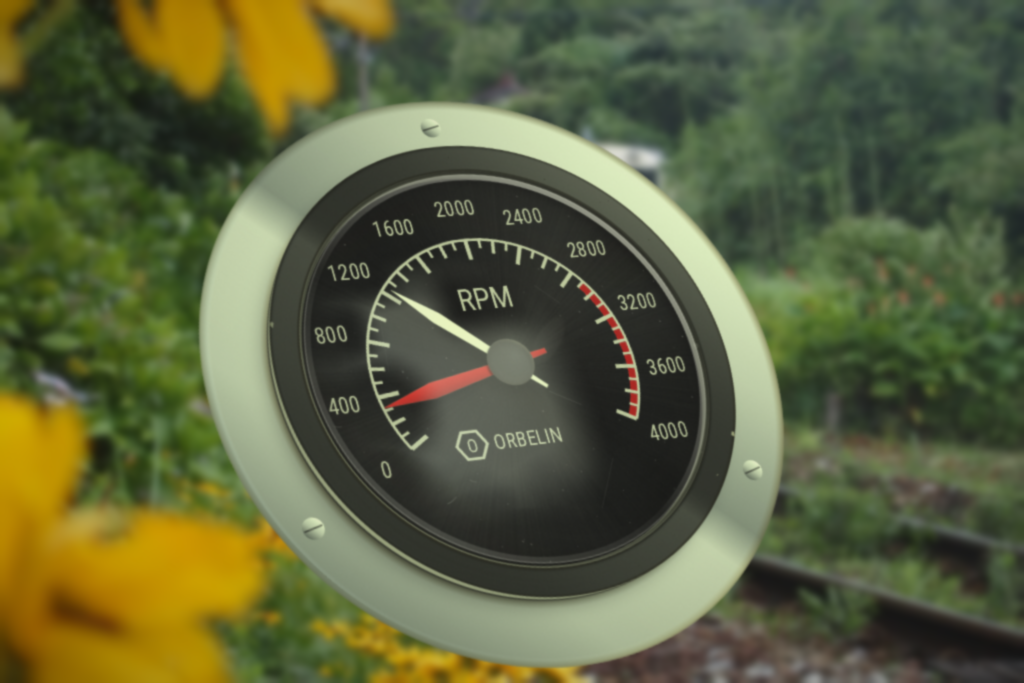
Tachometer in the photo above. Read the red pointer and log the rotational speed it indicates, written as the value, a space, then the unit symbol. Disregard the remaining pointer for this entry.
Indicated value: 300 rpm
